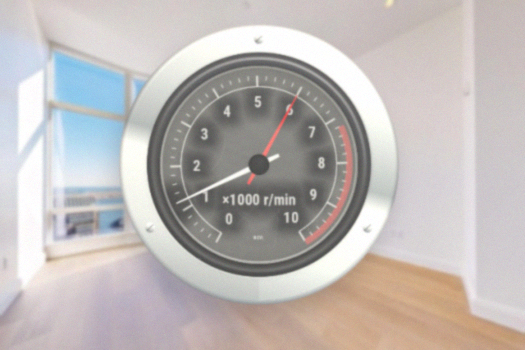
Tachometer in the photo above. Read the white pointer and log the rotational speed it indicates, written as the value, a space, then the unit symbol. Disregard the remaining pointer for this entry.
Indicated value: 1200 rpm
